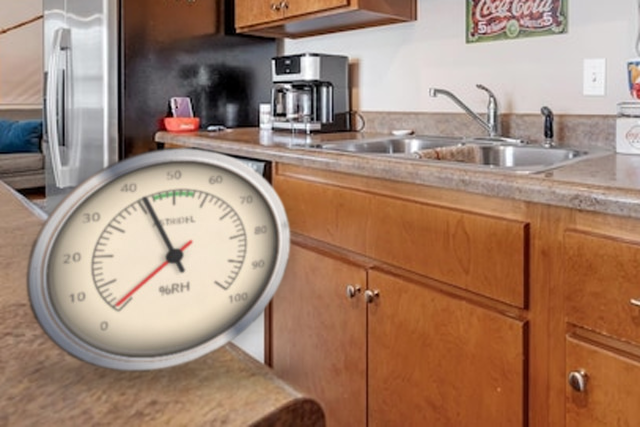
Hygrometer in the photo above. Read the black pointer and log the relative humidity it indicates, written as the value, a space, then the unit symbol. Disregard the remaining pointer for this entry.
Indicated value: 42 %
